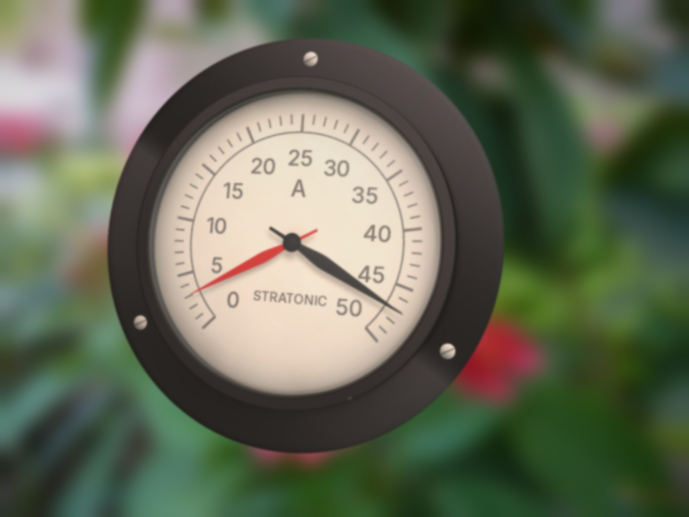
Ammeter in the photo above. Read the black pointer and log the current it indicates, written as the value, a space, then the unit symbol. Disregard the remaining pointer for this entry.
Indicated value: 47 A
